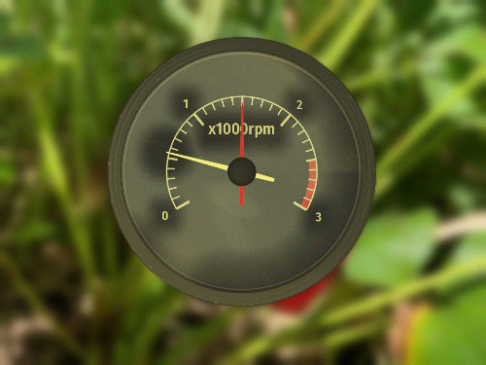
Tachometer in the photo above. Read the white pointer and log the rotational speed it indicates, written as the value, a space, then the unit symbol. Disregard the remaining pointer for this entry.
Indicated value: 550 rpm
